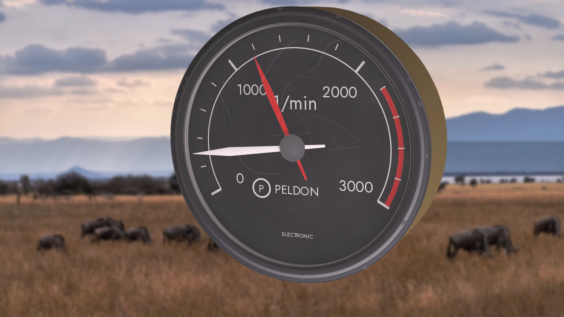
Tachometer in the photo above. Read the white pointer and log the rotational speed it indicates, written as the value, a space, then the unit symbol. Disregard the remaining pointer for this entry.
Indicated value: 300 rpm
